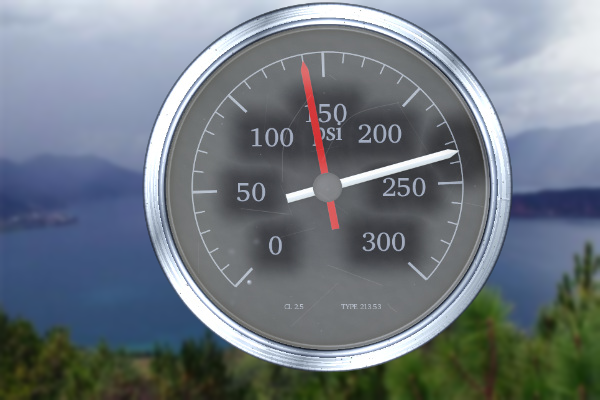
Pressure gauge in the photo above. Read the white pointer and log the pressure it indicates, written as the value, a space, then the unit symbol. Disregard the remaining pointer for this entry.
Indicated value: 235 psi
